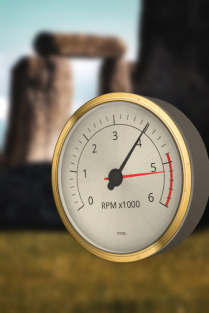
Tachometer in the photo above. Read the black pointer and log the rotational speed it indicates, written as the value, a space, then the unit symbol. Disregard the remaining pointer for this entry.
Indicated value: 4000 rpm
